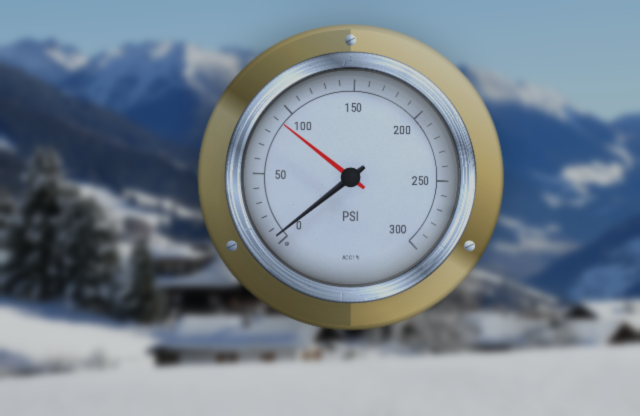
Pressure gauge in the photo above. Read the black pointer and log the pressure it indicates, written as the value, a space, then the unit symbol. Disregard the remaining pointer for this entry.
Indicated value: 5 psi
